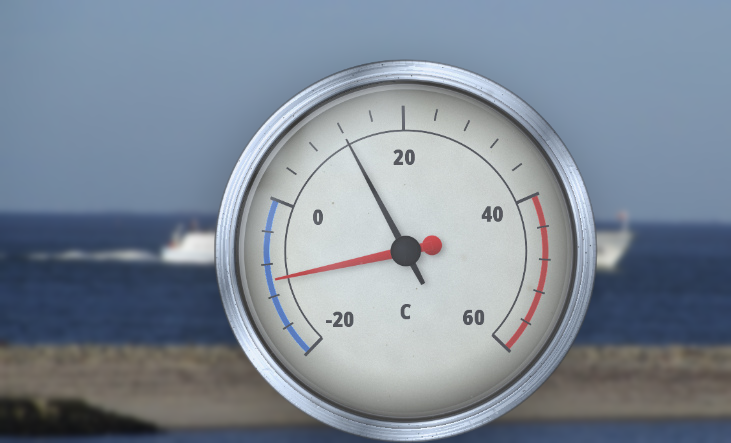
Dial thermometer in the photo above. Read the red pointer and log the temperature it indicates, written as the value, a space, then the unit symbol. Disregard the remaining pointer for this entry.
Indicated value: -10 °C
